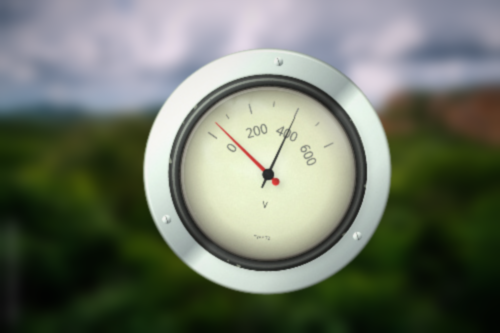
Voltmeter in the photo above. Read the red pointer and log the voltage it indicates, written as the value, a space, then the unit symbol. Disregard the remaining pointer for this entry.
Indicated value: 50 V
